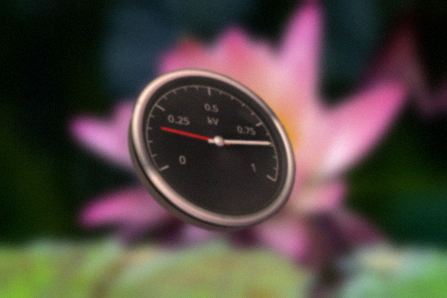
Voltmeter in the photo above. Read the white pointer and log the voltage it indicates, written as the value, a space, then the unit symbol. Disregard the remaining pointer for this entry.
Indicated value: 0.85 kV
